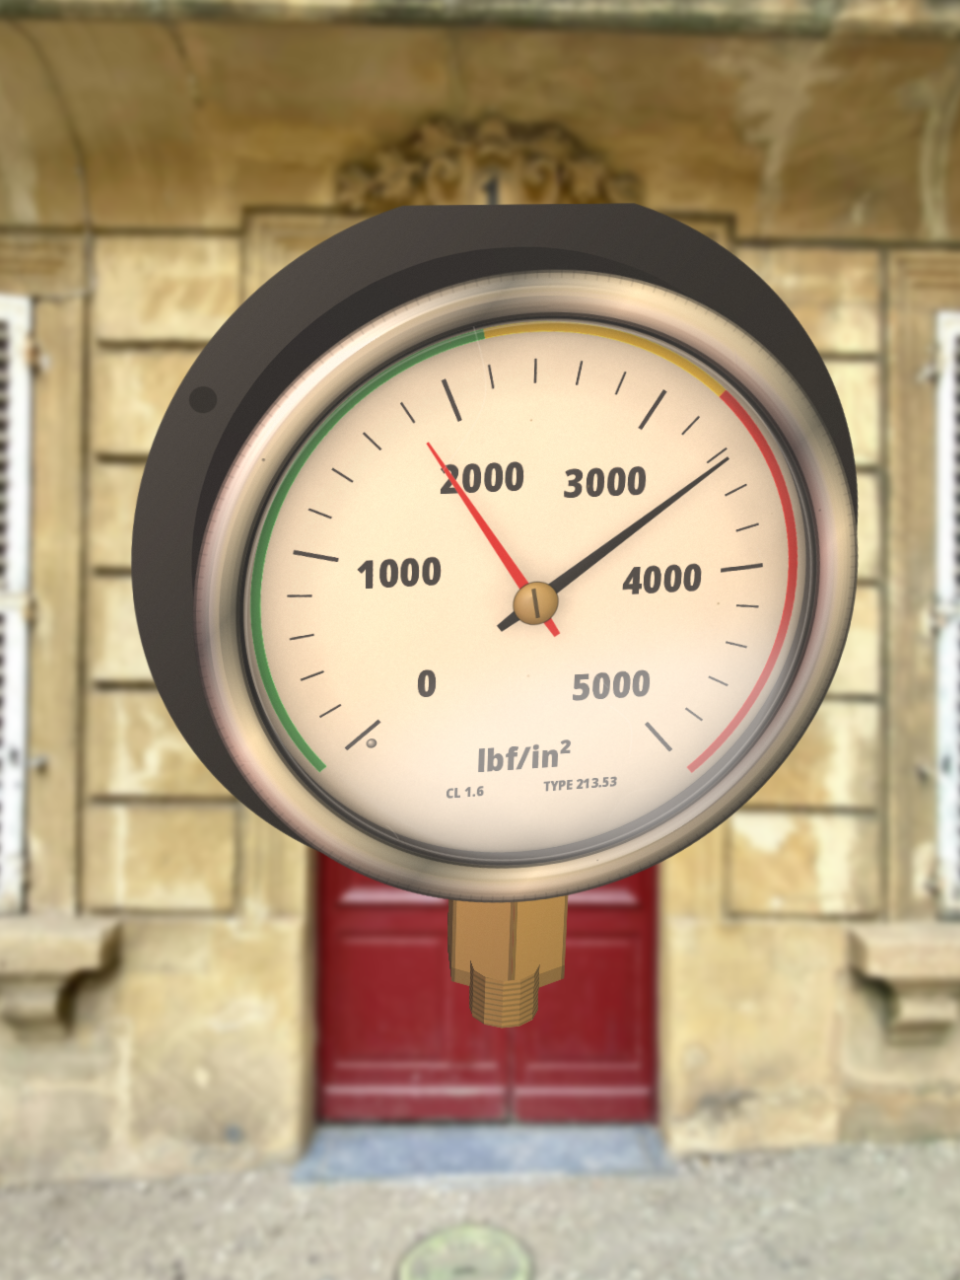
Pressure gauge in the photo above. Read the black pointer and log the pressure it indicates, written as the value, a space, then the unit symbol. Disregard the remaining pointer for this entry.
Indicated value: 3400 psi
